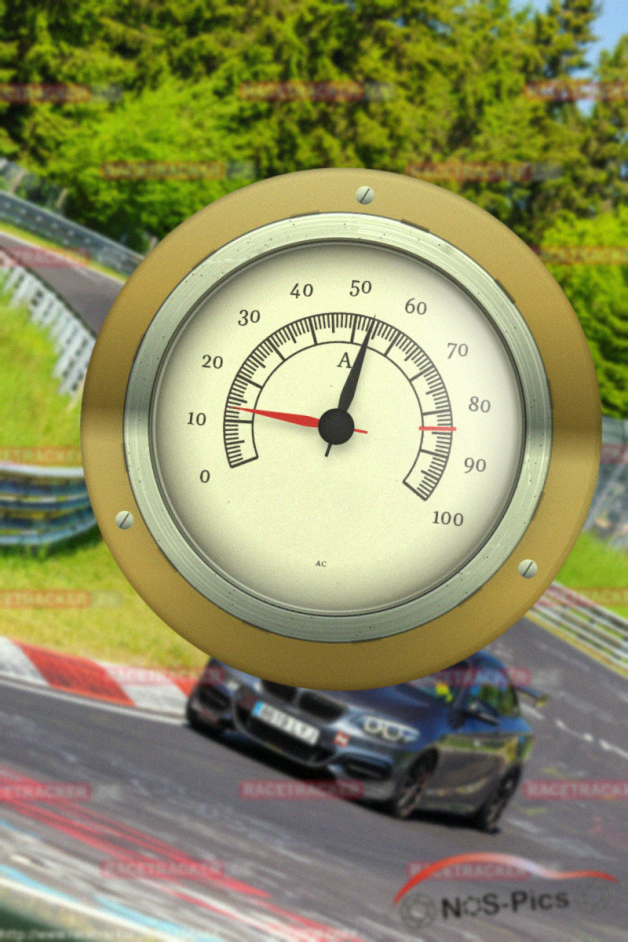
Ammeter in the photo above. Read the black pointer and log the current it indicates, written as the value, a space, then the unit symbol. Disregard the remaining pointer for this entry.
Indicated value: 54 A
